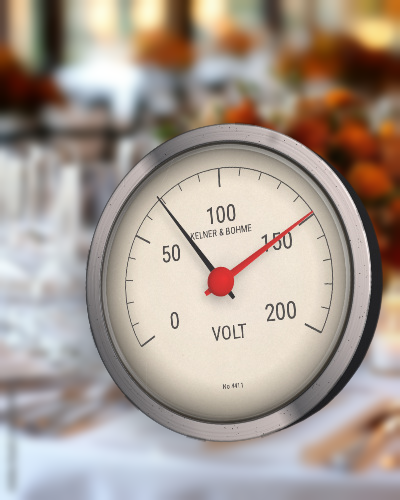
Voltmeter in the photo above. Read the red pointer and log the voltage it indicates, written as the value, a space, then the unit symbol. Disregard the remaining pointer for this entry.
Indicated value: 150 V
